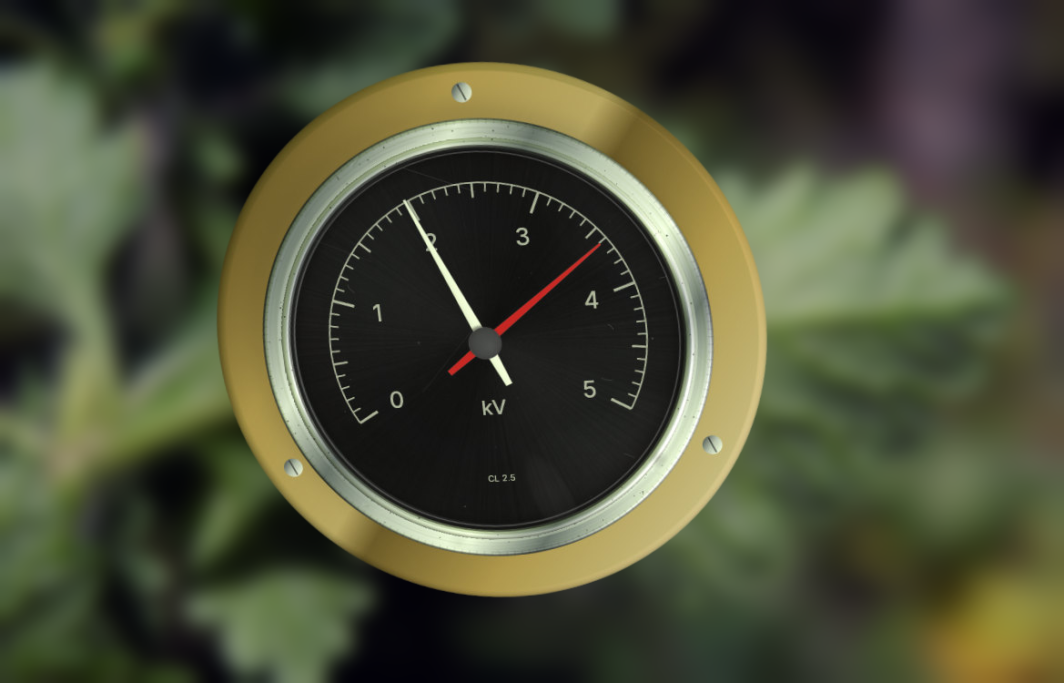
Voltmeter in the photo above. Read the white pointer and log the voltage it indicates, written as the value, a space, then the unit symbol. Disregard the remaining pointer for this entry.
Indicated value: 2 kV
